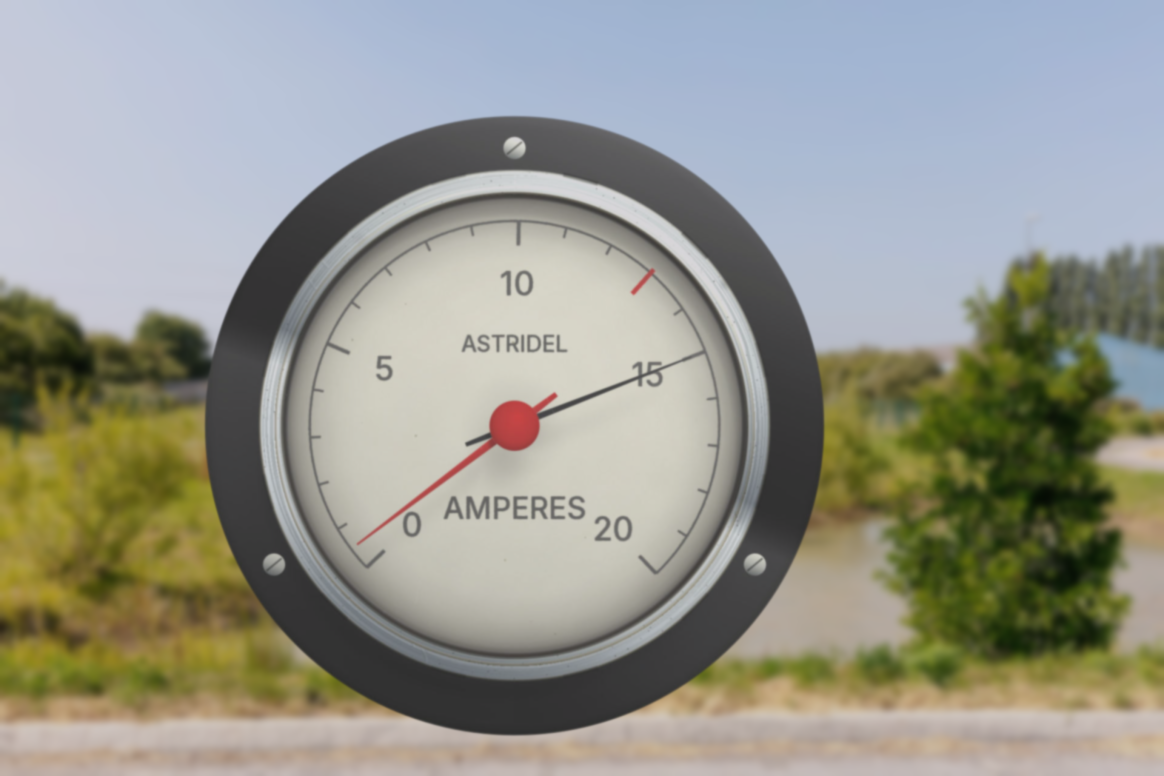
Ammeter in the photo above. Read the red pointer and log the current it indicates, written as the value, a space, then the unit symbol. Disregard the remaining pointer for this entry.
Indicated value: 0.5 A
